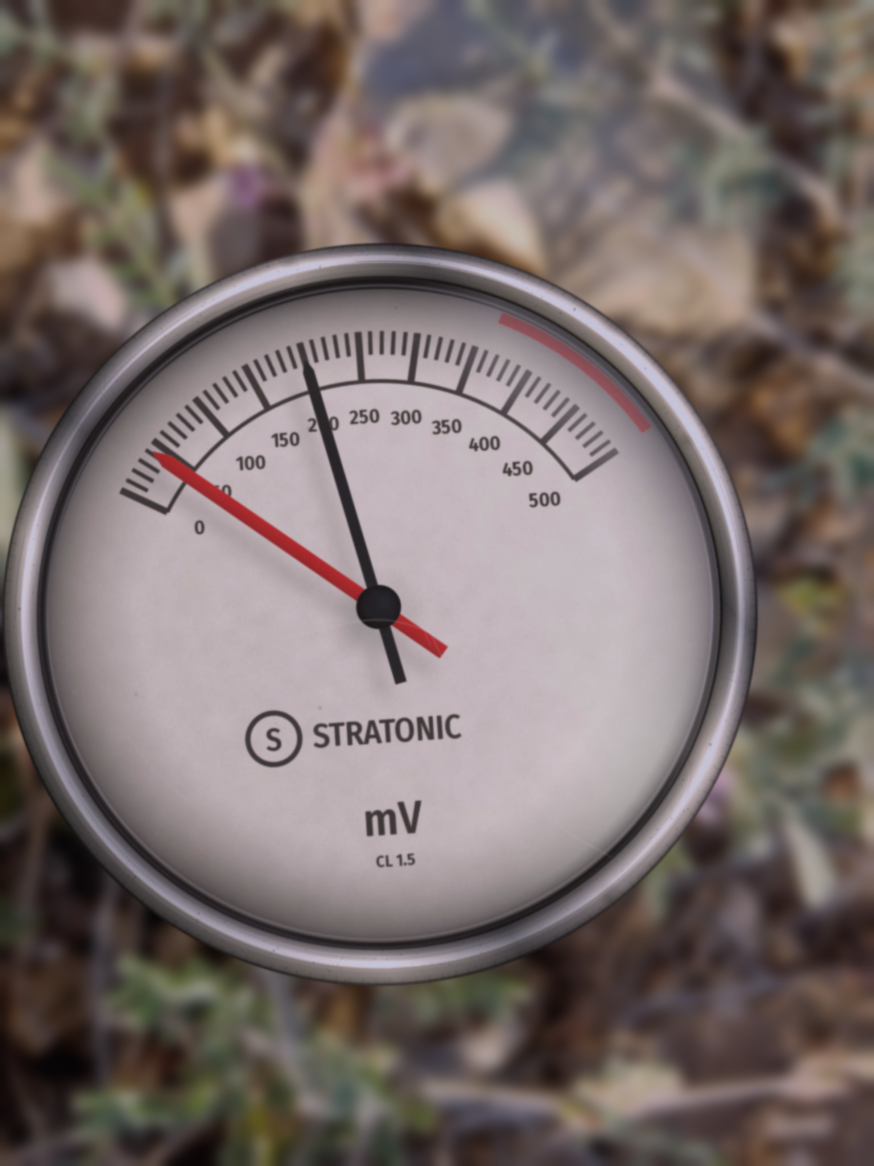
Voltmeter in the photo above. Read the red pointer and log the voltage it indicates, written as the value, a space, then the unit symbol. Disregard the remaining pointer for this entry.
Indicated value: 40 mV
